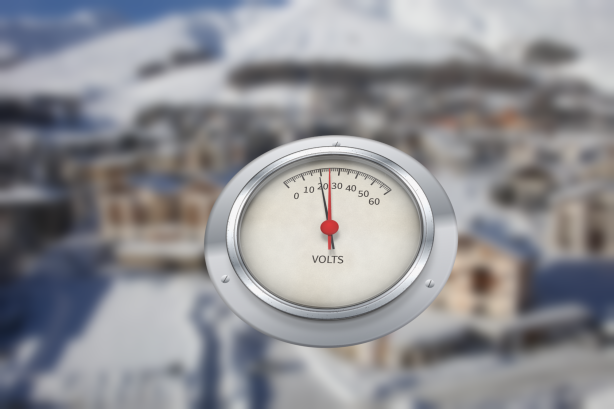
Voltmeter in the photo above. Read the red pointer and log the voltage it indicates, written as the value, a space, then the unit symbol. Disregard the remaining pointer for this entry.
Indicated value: 25 V
